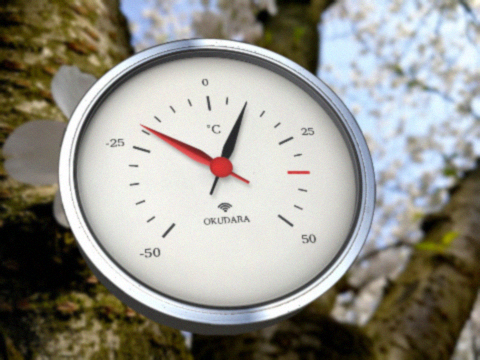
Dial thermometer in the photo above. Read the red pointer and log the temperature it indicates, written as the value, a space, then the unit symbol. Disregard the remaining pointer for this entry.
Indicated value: -20 °C
